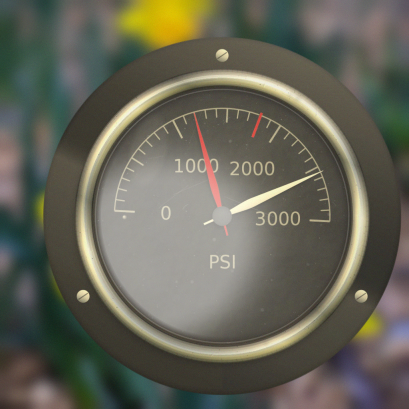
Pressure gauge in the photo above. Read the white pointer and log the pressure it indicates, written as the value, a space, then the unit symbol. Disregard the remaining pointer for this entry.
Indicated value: 2550 psi
